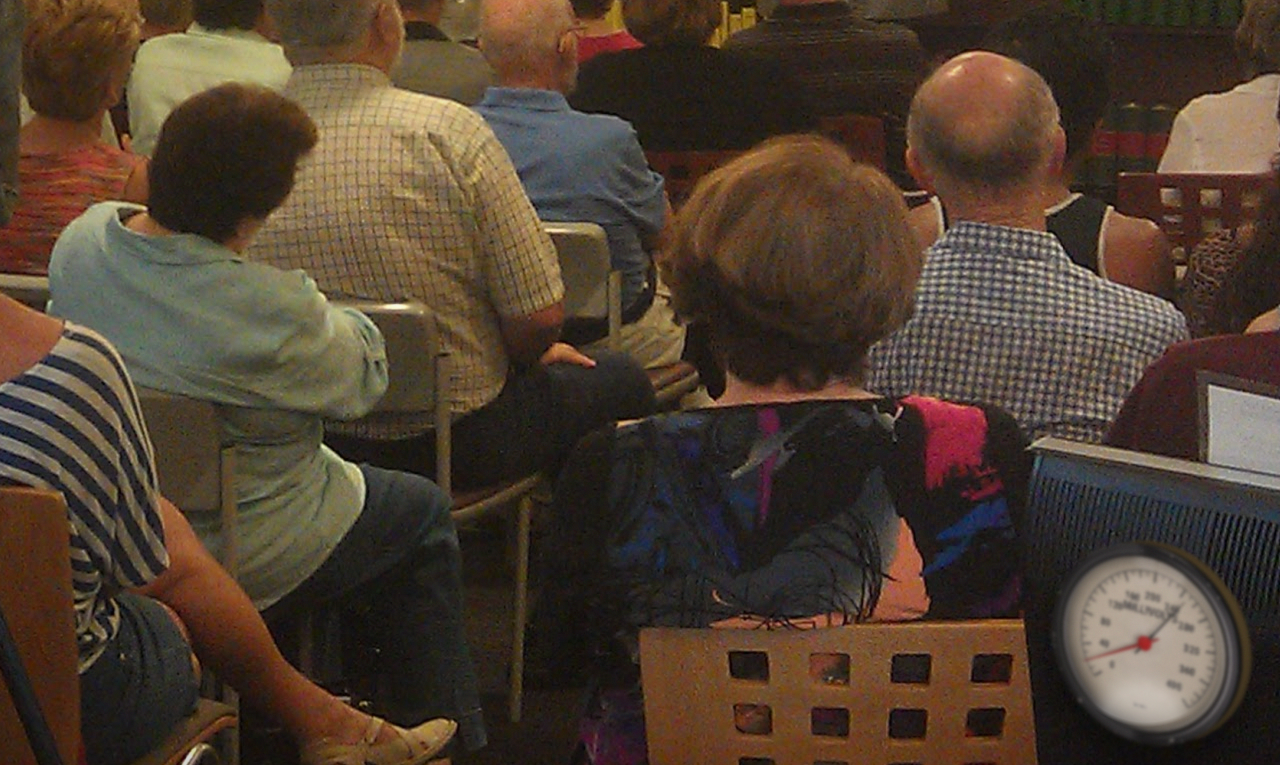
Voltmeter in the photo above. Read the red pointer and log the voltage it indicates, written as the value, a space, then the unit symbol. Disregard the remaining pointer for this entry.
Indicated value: 20 mV
